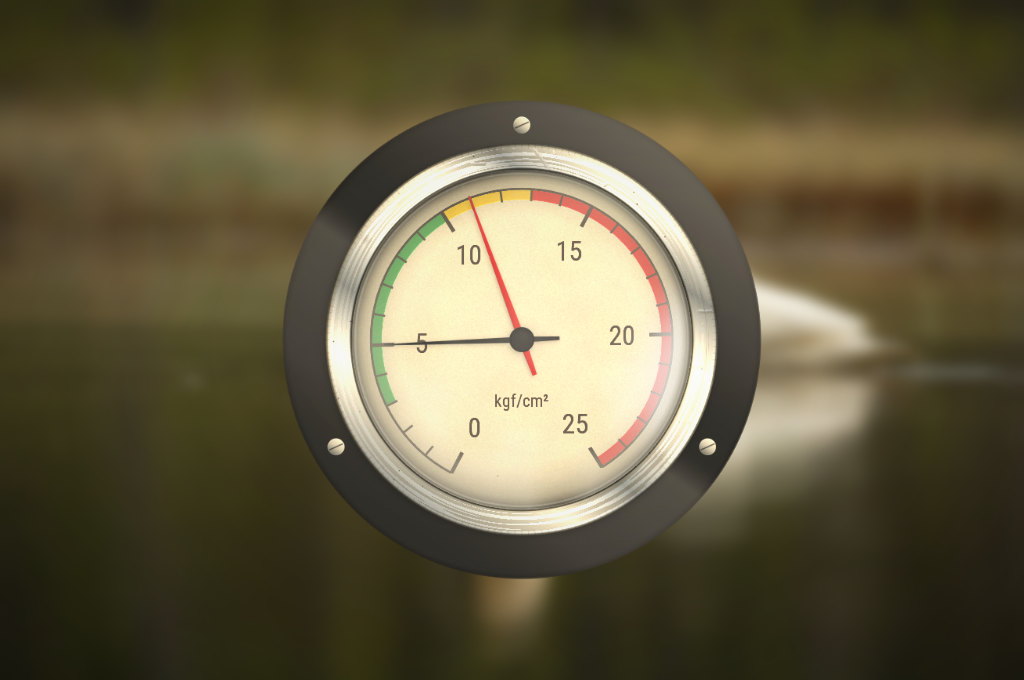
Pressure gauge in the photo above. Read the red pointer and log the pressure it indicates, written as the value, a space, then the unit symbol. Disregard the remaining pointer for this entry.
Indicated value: 11 kg/cm²
